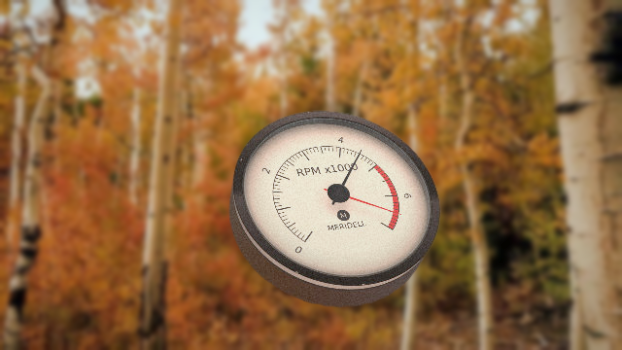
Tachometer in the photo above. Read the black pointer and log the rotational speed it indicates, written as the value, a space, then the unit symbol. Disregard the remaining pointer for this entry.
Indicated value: 4500 rpm
